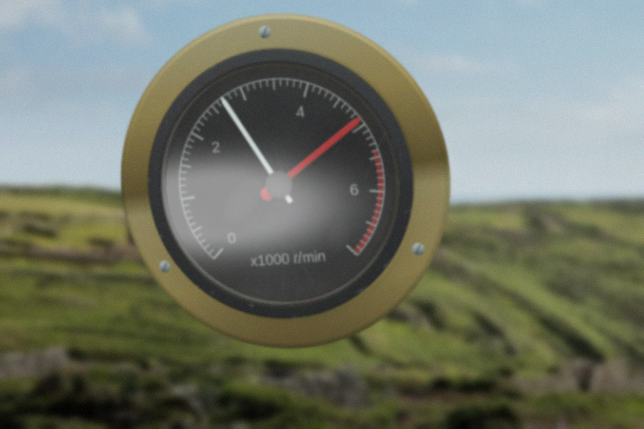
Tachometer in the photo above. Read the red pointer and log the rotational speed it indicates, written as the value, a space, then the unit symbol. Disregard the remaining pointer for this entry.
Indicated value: 4900 rpm
